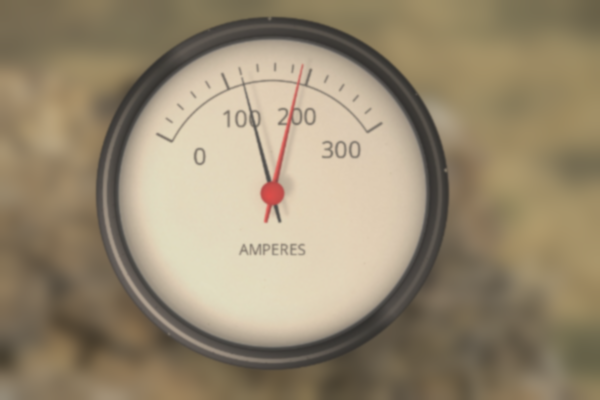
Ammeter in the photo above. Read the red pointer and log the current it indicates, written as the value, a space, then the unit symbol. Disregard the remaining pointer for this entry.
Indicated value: 190 A
